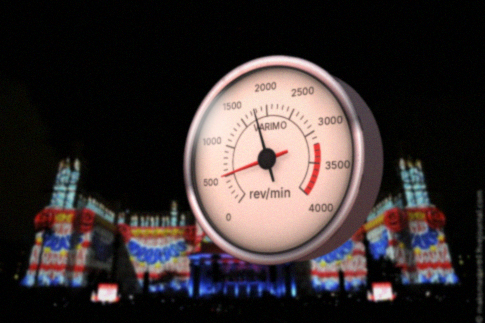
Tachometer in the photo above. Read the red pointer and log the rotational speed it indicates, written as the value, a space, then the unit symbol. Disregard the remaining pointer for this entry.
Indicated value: 500 rpm
